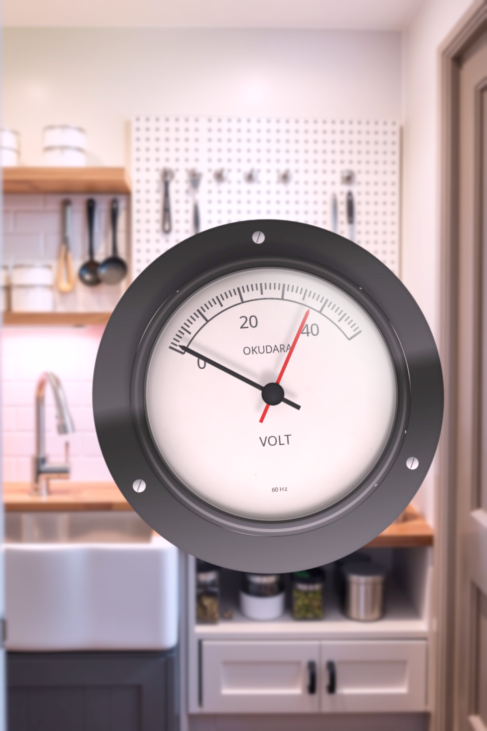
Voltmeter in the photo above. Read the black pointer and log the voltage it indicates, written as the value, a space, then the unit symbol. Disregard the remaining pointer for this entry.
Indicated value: 1 V
